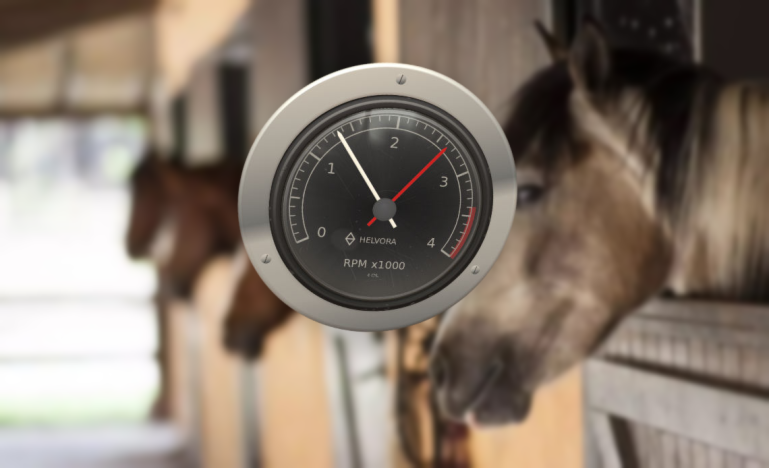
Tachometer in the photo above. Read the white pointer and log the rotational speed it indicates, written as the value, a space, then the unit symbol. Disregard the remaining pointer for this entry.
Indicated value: 1350 rpm
